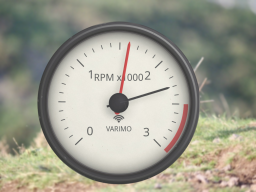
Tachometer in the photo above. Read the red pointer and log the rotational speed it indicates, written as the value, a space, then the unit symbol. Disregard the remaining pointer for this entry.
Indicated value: 1600 rpm
